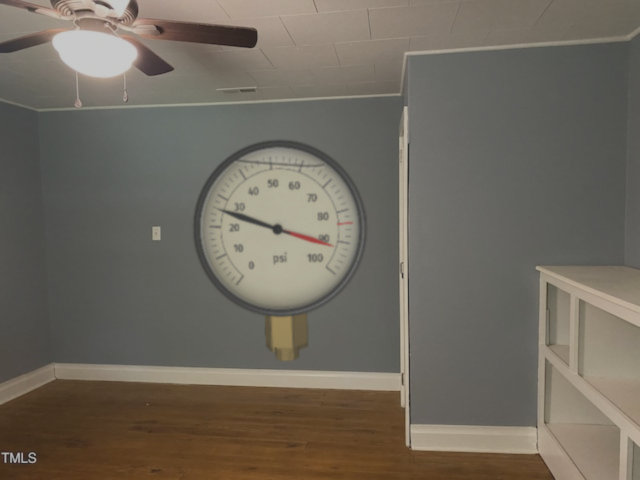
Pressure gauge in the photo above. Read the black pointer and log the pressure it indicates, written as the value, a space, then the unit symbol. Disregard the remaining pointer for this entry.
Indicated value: 26 psi
